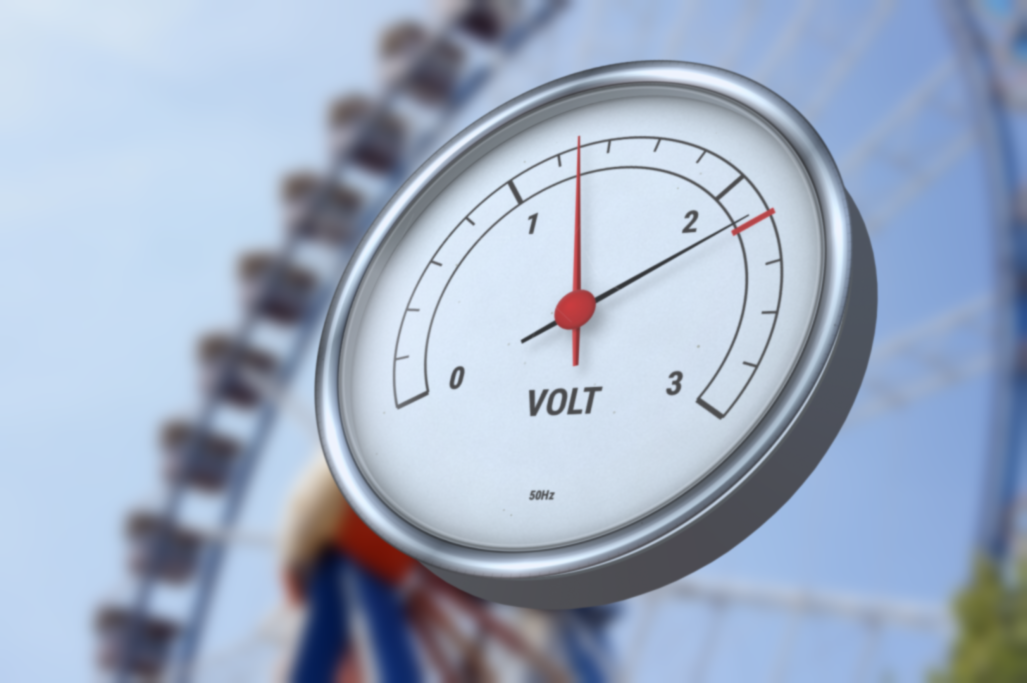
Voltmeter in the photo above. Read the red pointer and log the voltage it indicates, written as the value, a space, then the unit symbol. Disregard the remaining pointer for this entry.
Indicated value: 1.3 V
